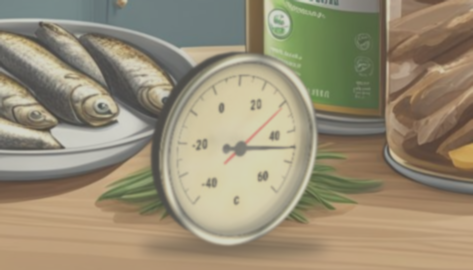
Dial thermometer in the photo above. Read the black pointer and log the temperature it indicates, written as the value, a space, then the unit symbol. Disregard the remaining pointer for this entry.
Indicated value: 45 °C
